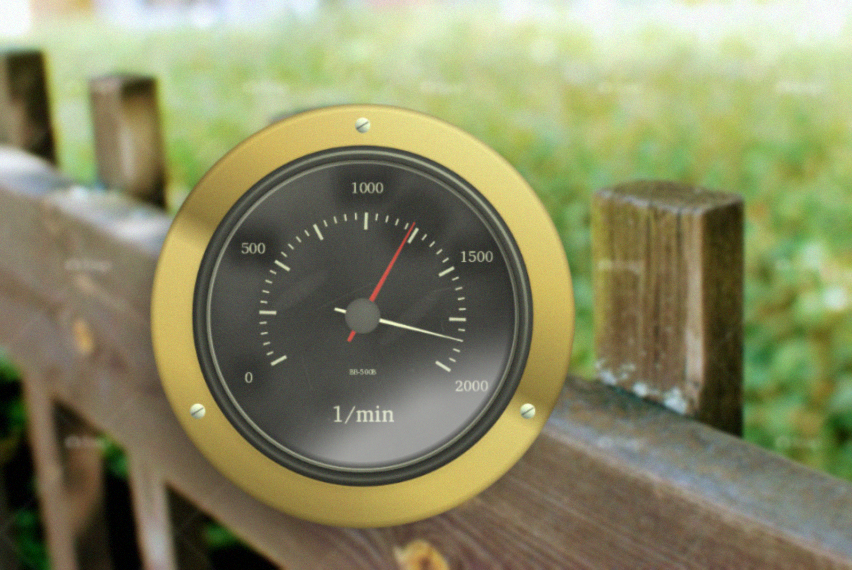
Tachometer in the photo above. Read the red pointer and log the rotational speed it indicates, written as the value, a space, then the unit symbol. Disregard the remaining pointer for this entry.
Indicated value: 1225 rpm
